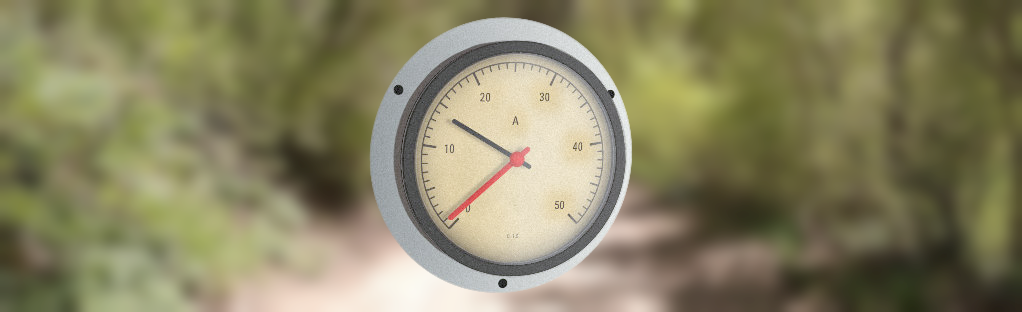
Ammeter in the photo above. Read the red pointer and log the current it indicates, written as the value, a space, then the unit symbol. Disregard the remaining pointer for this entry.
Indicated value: 1 A
